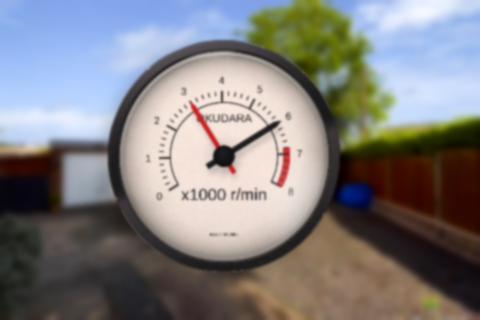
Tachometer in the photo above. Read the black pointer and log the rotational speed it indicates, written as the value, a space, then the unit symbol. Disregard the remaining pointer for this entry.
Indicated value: 6000 rpm
